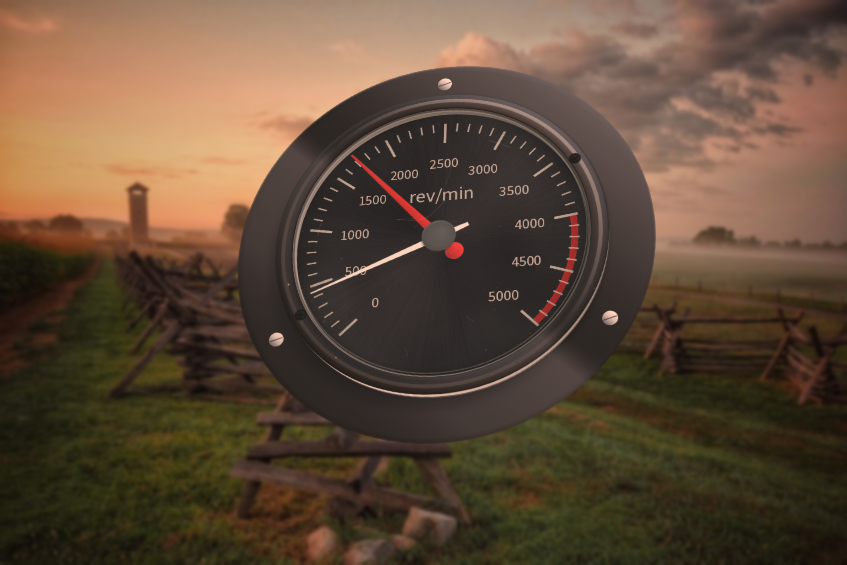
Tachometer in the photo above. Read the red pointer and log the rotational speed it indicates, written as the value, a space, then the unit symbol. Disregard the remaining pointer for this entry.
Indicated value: 1700 rpm
